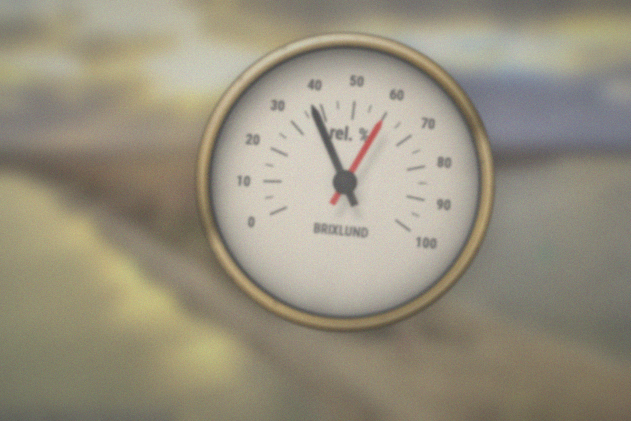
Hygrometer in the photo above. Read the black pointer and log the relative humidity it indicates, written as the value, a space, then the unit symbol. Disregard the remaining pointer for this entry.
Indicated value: 37.5 %
